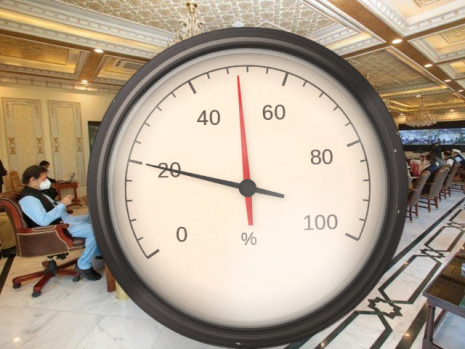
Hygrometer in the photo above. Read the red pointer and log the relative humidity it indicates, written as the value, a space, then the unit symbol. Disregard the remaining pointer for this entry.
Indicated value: 50 %
